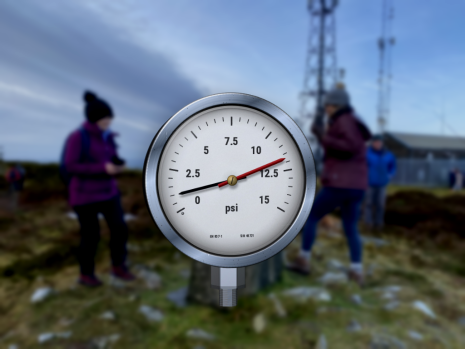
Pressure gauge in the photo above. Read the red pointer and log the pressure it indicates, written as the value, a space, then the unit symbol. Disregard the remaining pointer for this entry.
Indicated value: 11.75 psi
